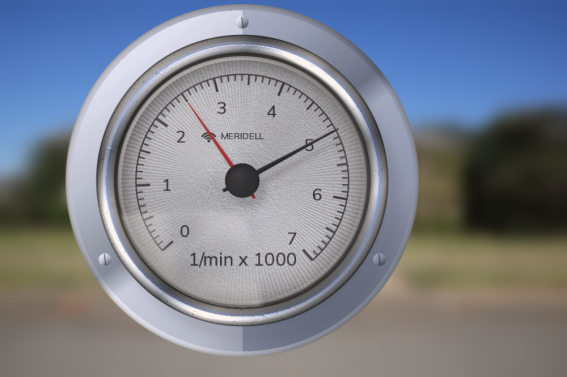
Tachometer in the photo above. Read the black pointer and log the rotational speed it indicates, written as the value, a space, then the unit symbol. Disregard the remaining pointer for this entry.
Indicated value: 5000 rpm
